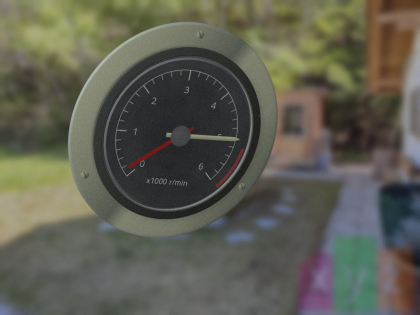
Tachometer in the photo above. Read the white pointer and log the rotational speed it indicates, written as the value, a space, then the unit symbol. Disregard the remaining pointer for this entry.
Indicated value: 5000 rpm
